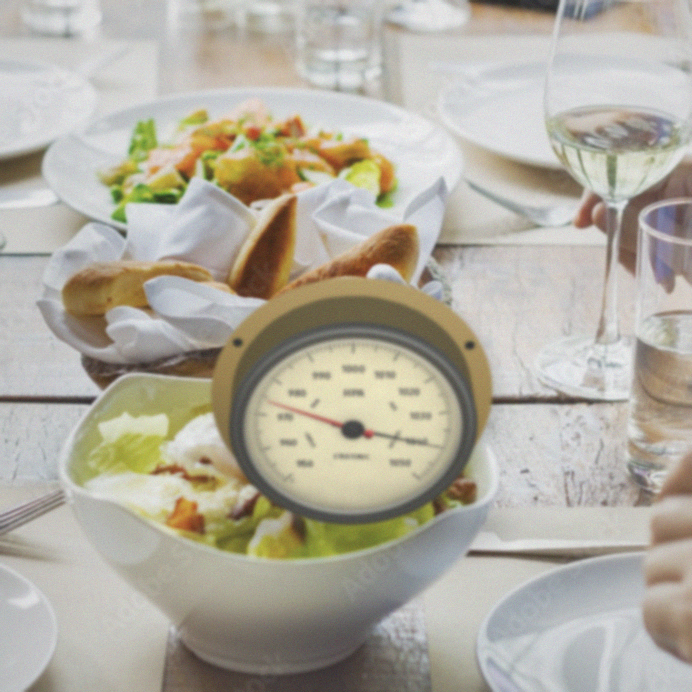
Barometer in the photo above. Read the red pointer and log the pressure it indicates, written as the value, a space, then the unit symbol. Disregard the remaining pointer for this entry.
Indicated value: 975 hPa
